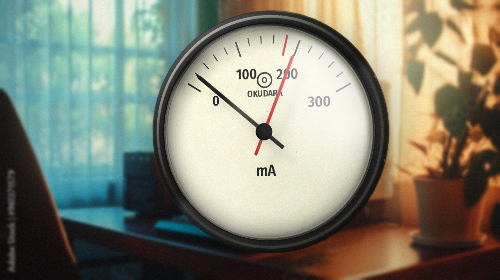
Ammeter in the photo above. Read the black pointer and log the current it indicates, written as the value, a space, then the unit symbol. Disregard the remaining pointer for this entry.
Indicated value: 20 mA
